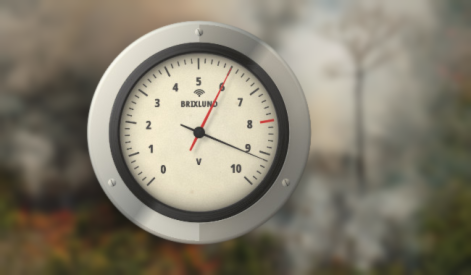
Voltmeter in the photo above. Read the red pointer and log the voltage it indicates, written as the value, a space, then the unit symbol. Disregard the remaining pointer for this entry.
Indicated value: 6 V
